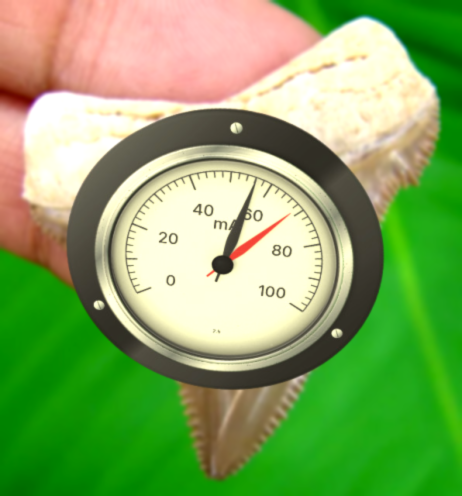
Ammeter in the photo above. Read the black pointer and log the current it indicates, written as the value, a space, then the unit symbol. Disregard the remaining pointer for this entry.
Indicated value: 56 mA
